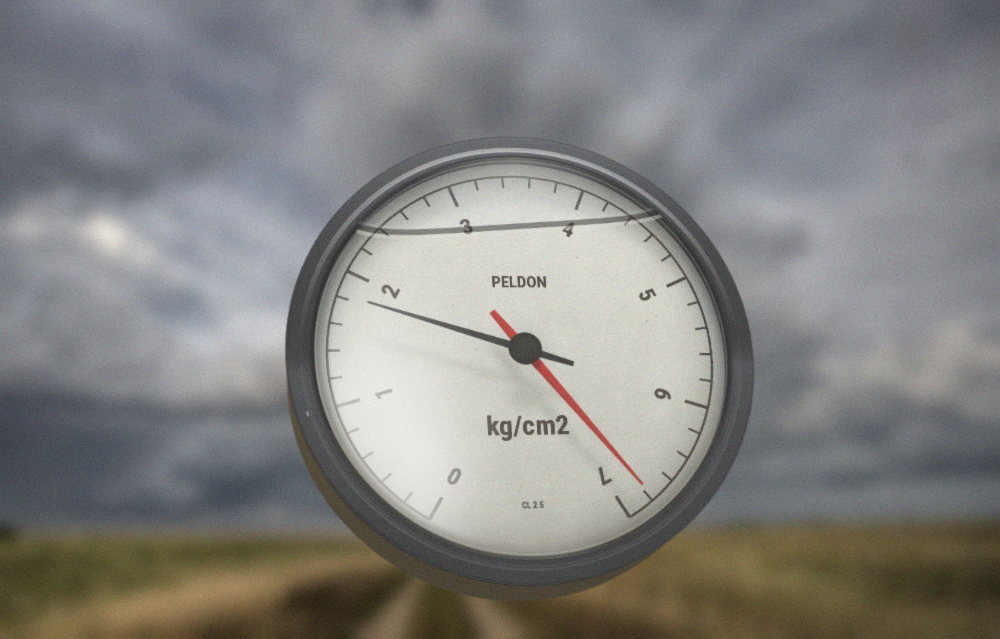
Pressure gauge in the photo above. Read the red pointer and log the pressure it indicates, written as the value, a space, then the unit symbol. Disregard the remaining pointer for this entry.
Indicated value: 6.8 kg/cm²
